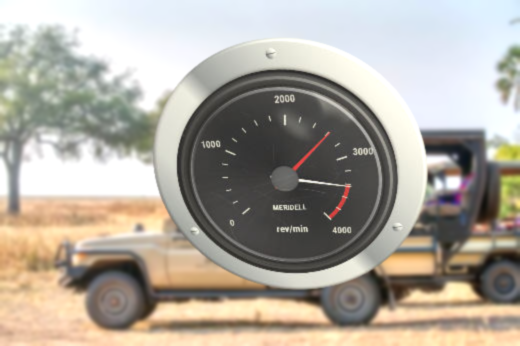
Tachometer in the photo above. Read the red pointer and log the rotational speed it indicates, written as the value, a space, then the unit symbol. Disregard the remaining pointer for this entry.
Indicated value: 2600 rpm
